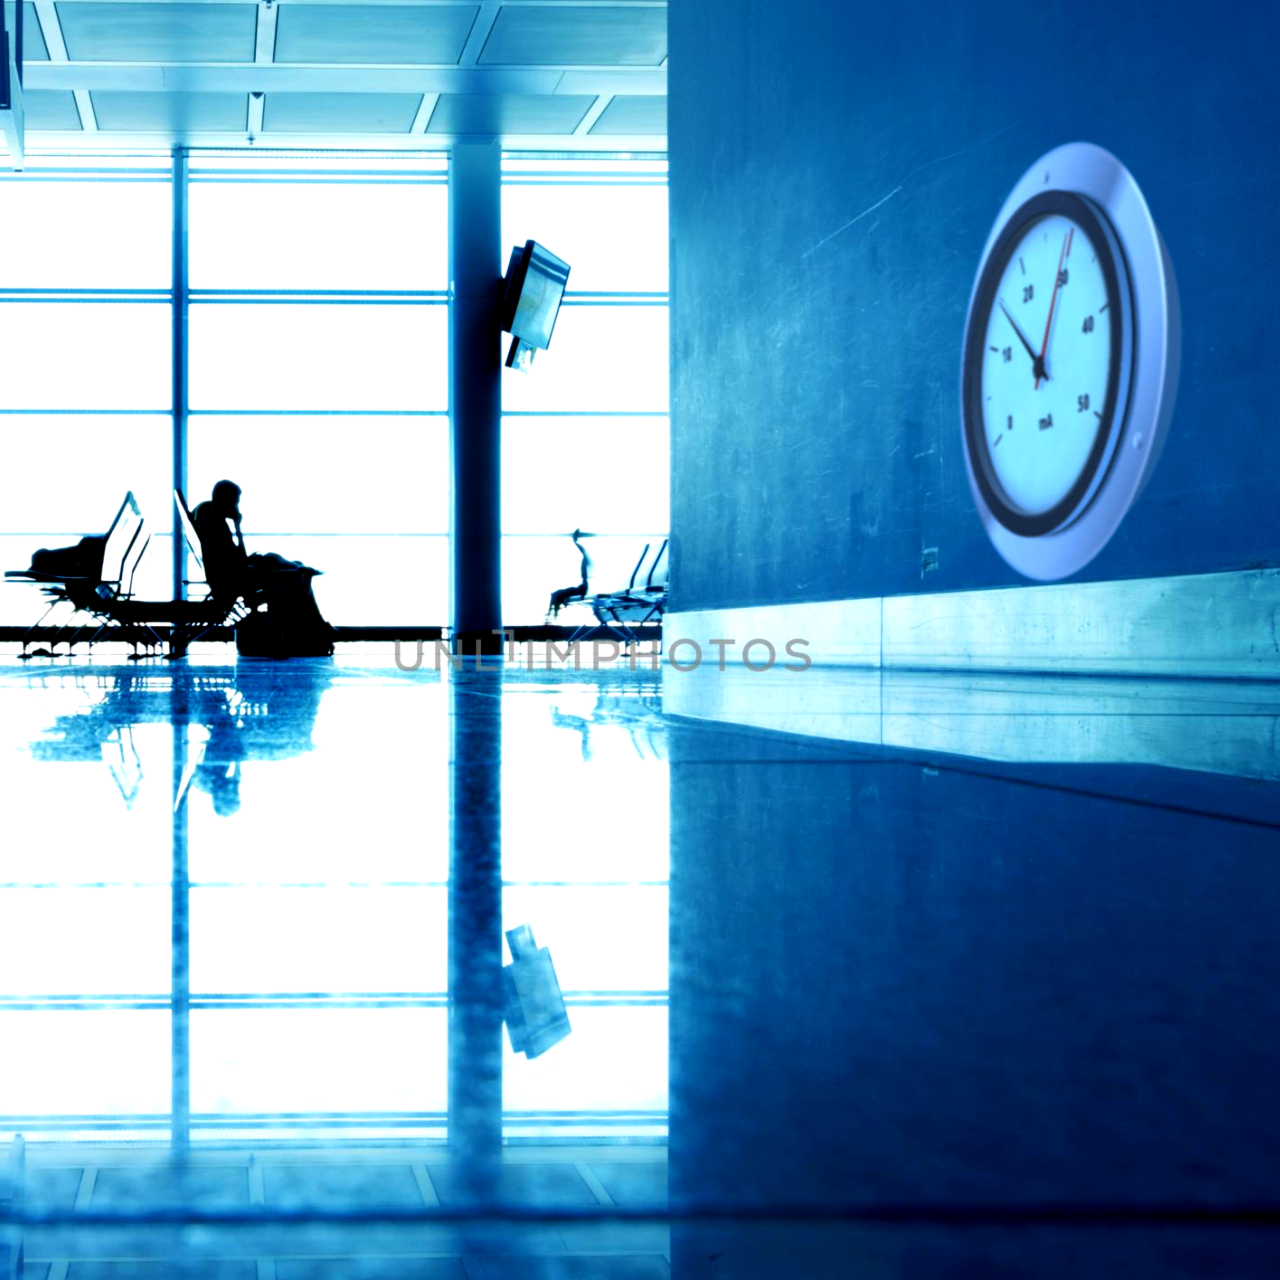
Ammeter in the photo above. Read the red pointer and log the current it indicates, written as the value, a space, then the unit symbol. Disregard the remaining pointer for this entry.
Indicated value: 30 mA
